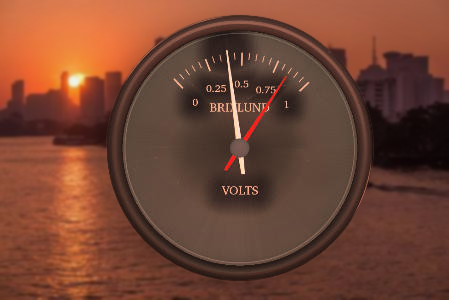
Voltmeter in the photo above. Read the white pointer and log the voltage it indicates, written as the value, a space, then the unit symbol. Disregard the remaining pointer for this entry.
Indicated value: 0.4 V
